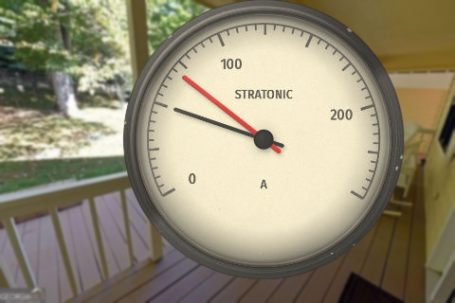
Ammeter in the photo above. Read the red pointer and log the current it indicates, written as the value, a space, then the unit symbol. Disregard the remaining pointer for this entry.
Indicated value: 70 A
